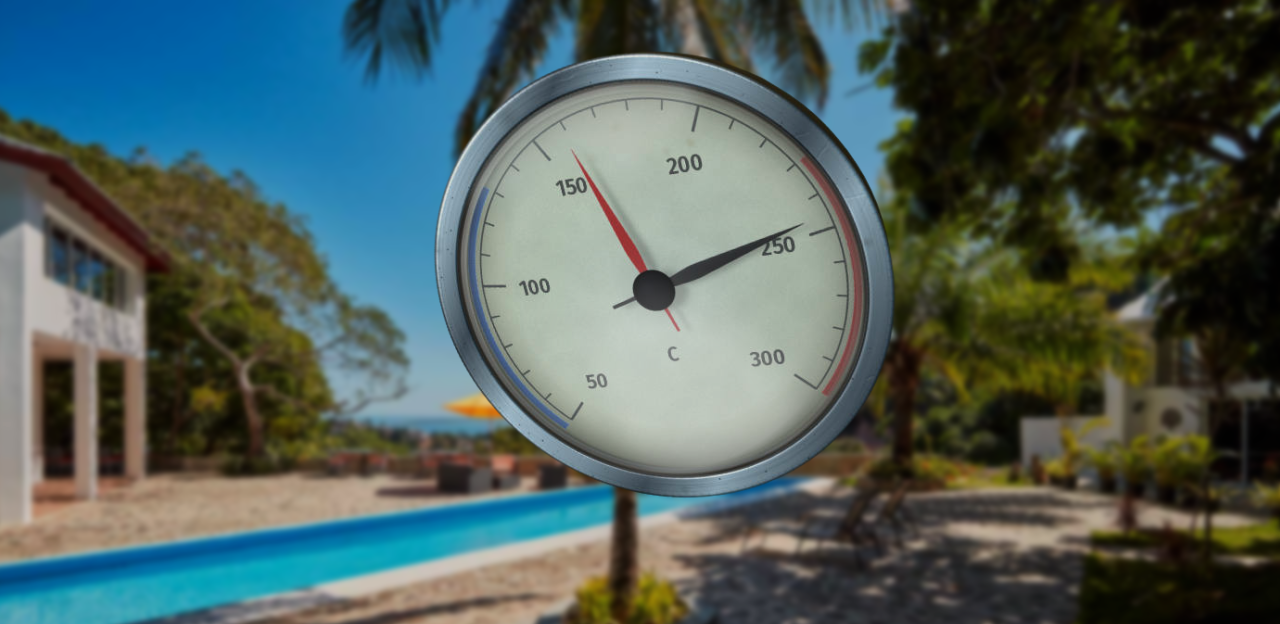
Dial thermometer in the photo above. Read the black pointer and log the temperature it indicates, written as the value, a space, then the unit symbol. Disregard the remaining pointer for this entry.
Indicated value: 245 °C
